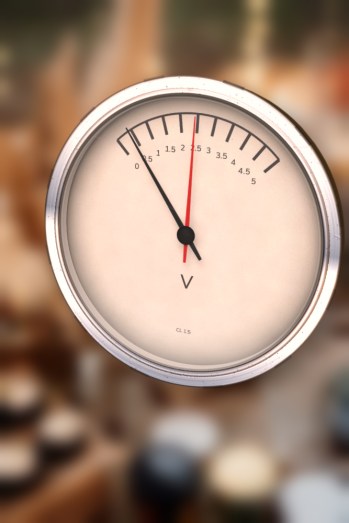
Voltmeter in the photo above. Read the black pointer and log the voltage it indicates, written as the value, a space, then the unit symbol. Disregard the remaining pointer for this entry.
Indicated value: 0.5 V
